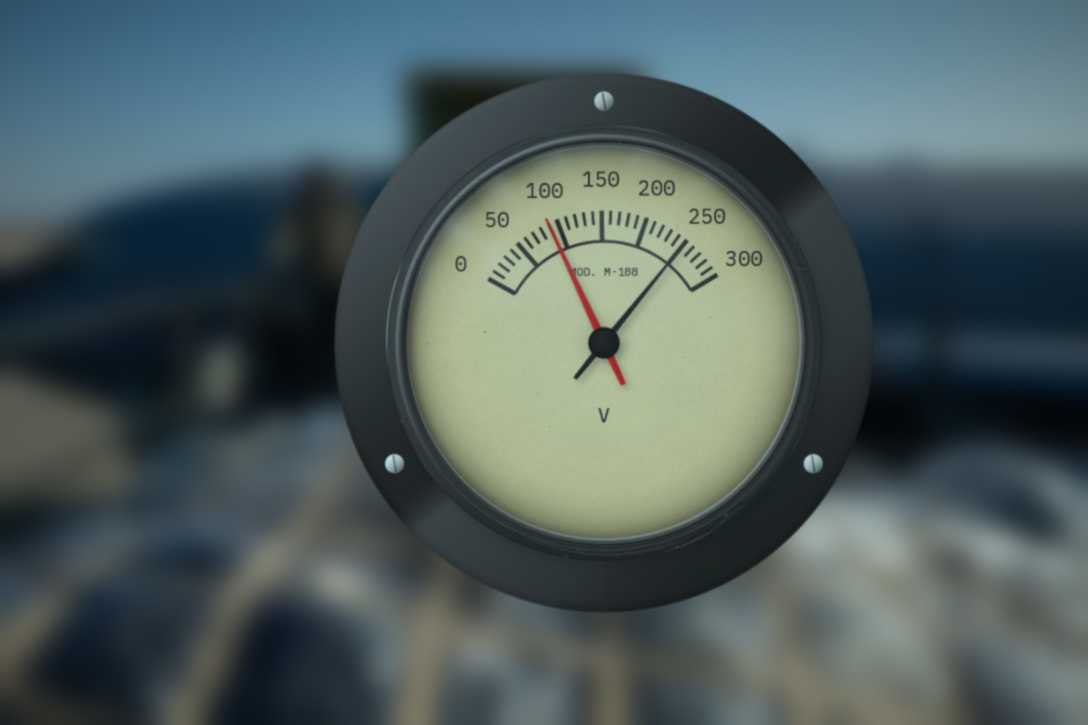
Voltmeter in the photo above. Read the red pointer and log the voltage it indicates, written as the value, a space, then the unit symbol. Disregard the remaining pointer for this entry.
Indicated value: 90 V
